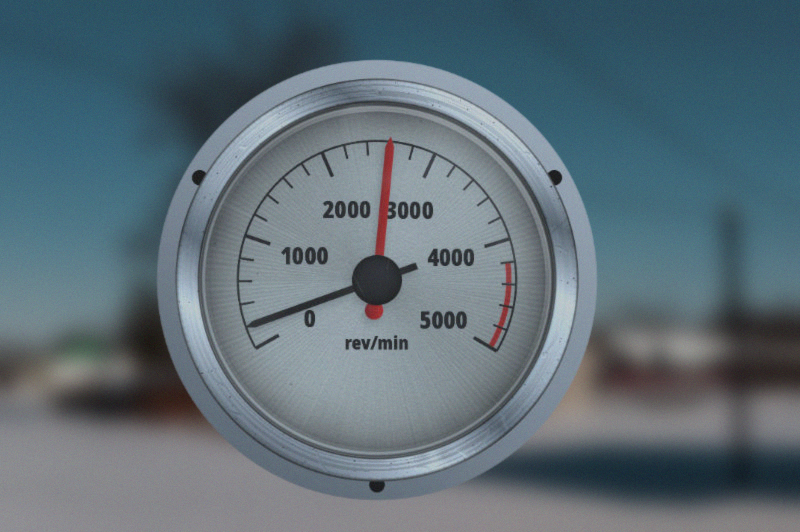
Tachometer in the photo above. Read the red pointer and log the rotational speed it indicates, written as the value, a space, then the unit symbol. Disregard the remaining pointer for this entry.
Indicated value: 2600 rpm
